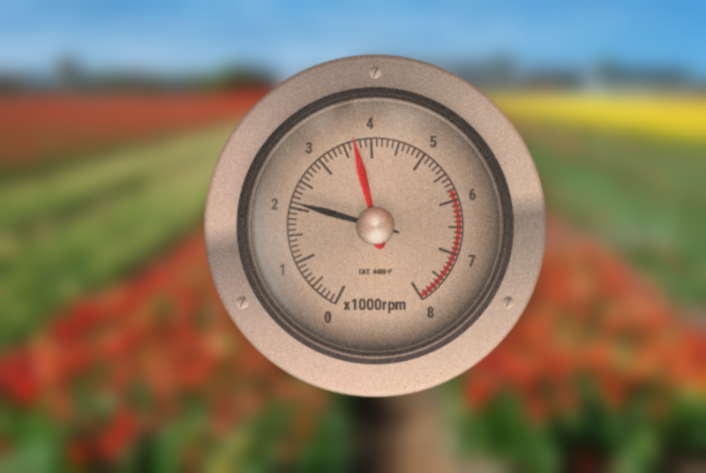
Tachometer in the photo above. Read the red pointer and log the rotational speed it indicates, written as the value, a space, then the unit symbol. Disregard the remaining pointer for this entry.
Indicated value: 3700 rpm
